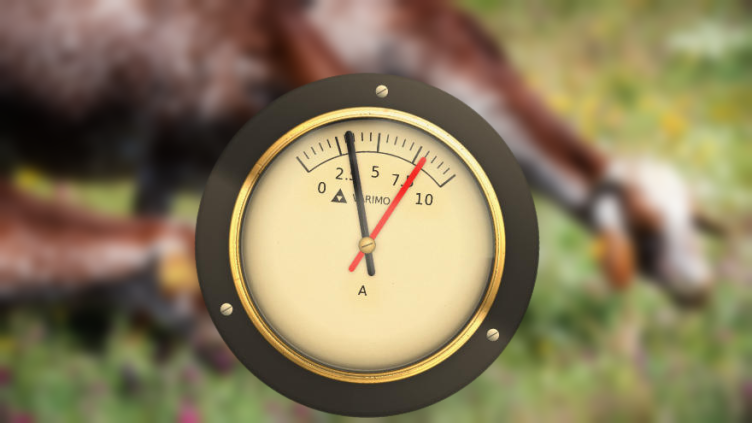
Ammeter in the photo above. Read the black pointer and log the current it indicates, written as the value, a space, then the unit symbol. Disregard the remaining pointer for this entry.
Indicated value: 3.25 A
